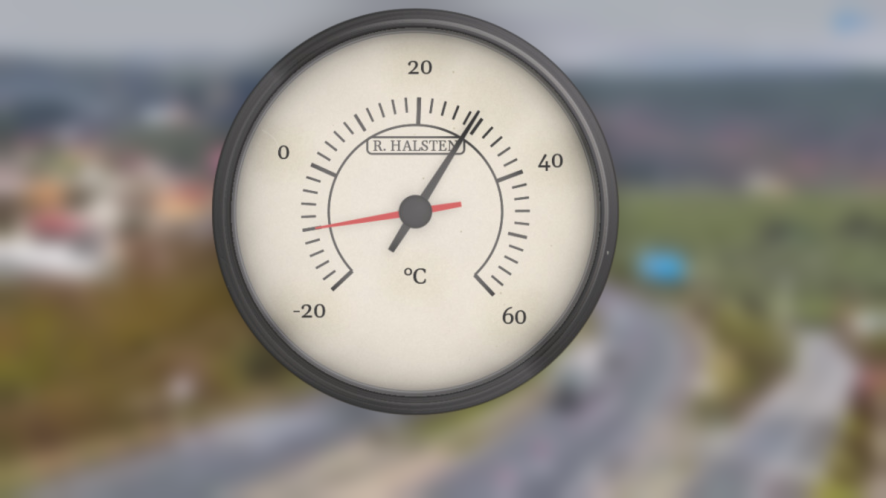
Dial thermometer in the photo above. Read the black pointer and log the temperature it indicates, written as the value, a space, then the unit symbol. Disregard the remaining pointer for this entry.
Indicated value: 29 °C
